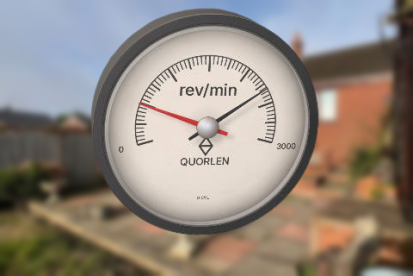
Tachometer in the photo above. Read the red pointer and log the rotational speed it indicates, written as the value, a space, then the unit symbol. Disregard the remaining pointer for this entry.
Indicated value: 500 rpm
